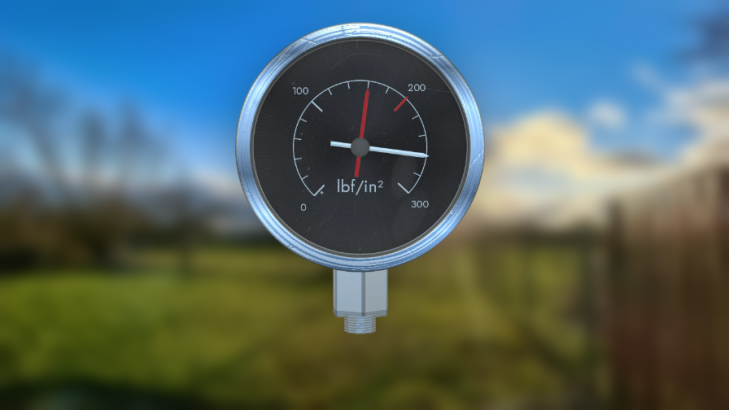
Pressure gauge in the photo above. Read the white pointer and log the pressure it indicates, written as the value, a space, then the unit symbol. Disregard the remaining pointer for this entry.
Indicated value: 260 psi
